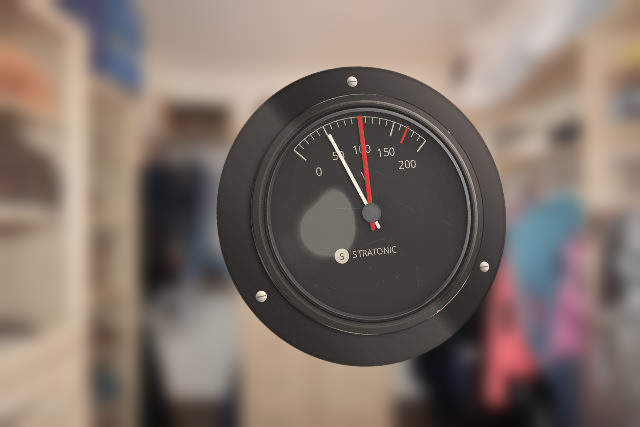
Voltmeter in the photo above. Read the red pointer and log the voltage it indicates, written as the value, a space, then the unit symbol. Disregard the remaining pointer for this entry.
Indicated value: 100 V
